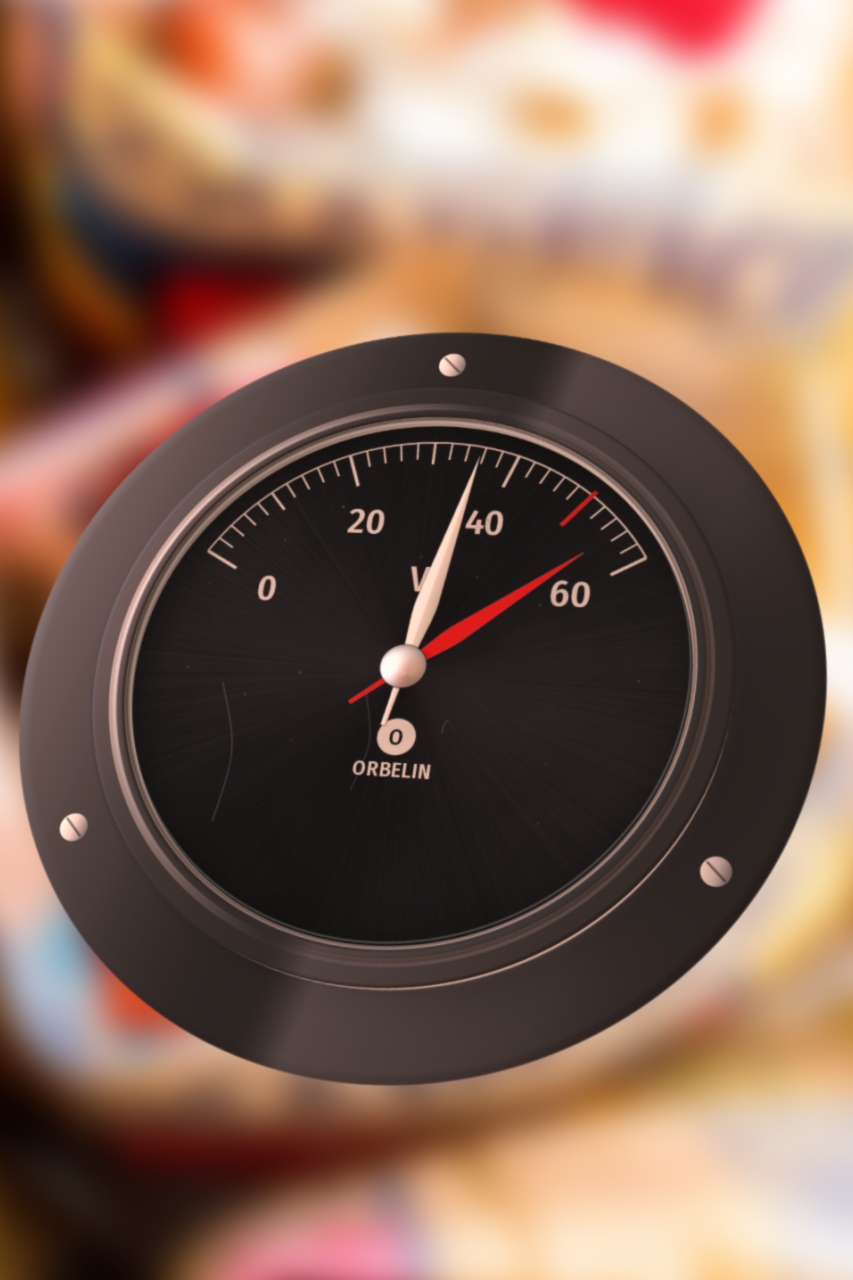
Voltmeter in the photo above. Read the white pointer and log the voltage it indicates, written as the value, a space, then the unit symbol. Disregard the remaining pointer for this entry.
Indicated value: 36 V
